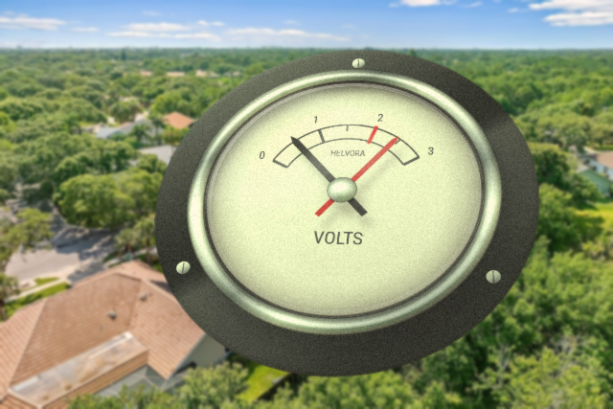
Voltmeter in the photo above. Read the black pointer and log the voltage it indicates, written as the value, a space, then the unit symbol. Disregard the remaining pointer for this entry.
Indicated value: 0.5 V
